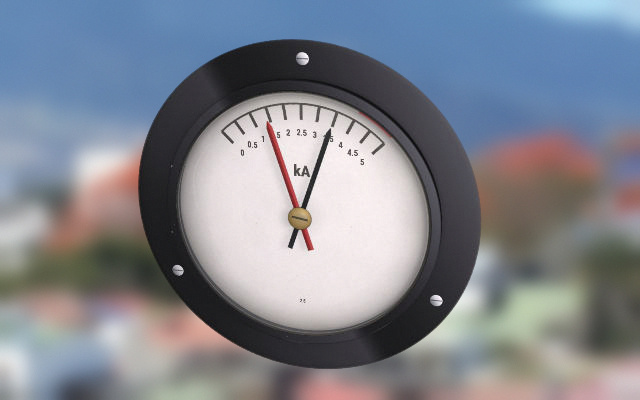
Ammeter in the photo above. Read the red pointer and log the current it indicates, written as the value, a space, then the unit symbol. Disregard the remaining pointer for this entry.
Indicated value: 1.5 kA
